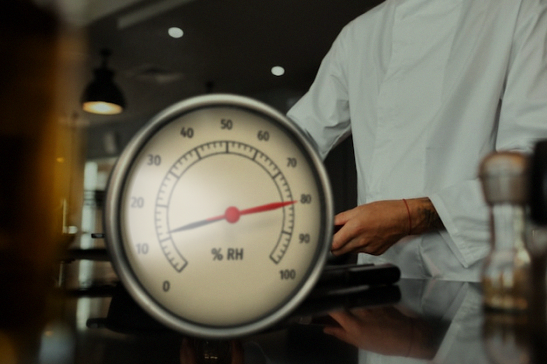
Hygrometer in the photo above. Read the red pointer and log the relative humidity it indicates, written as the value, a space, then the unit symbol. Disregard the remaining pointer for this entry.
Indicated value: 80 %
